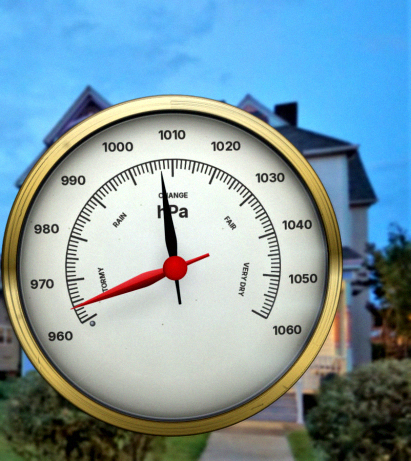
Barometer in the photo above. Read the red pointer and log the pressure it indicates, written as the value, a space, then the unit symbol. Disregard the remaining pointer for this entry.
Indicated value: 964 hPa
